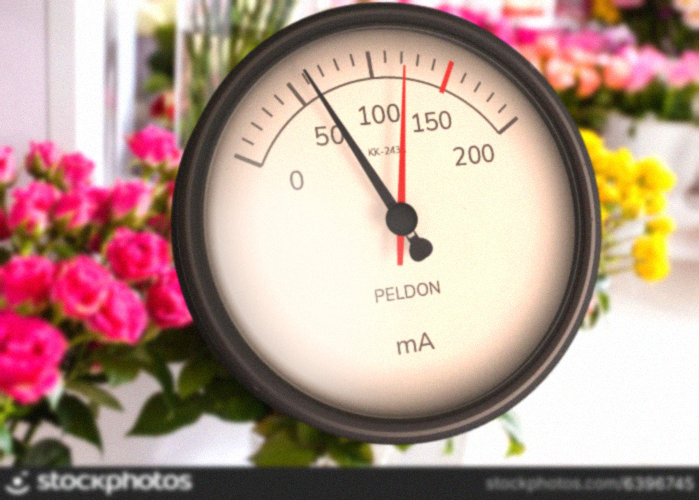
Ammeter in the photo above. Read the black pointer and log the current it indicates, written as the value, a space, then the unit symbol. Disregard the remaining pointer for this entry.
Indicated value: 60 mA
